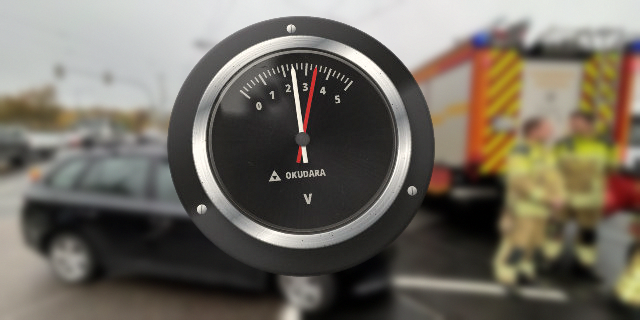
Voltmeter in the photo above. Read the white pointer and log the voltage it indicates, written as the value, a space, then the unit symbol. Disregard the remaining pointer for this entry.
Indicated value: 2.4 V
